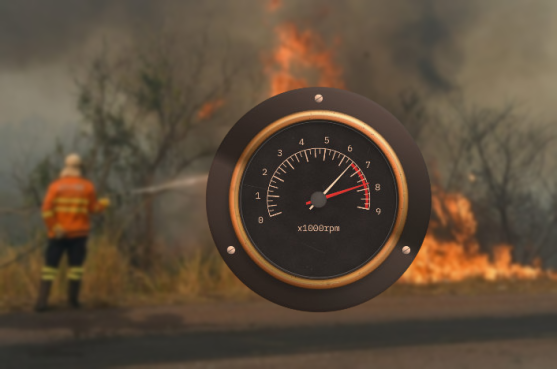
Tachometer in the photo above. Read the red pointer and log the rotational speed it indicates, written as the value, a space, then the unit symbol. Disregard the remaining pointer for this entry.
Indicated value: 7750 rpm
